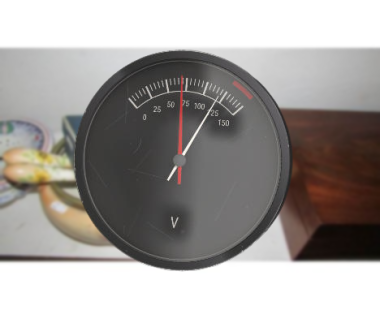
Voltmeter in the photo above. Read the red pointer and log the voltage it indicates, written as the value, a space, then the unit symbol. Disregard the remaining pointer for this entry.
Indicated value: 70 V
